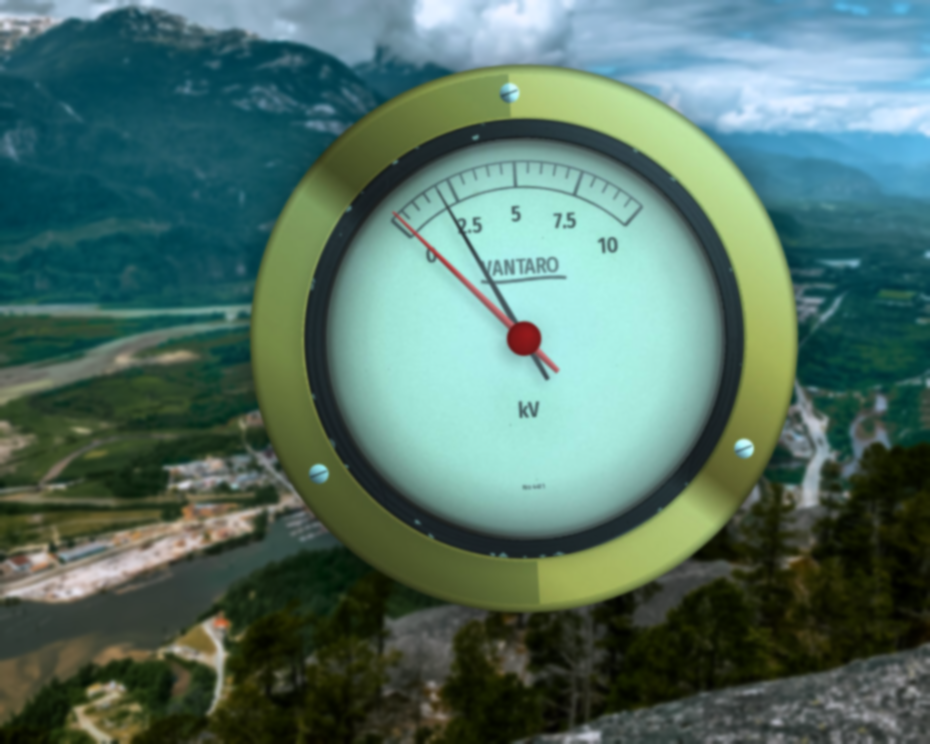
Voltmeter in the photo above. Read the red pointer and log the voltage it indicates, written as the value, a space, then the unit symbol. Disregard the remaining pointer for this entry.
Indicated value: 0.25 kV
